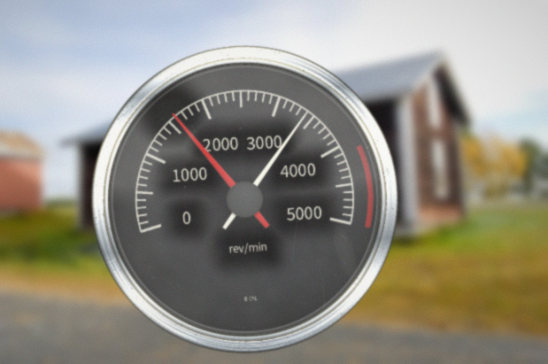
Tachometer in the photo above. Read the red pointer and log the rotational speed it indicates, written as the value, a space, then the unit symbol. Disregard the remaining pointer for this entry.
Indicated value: 1600 rpm
